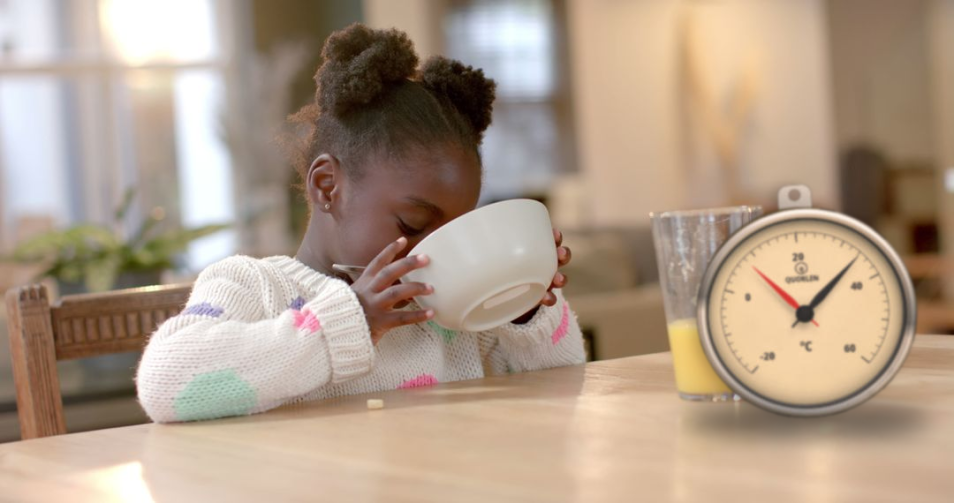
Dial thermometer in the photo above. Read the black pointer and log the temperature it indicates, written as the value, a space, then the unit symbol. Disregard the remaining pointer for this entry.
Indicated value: 34 °C
